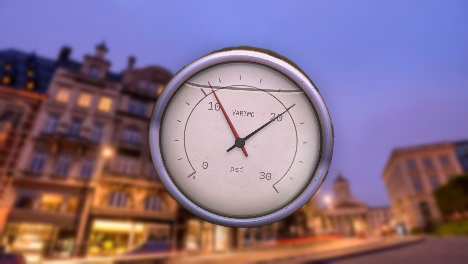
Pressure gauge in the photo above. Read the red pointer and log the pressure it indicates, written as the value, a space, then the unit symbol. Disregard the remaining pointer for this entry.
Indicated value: 11 psi
